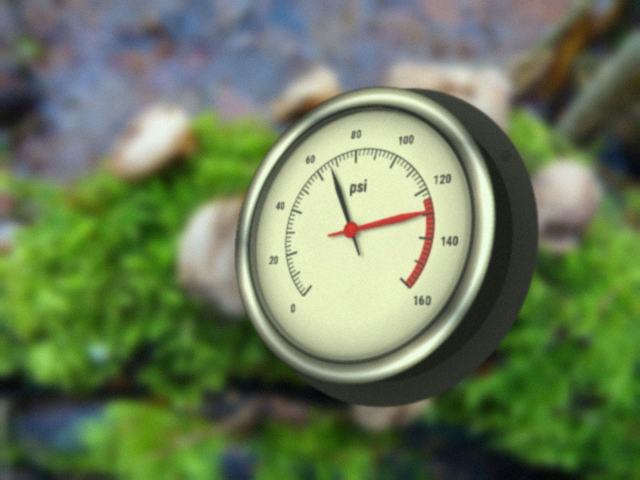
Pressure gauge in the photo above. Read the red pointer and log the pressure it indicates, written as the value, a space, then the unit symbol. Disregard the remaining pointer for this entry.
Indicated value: 130 psi
